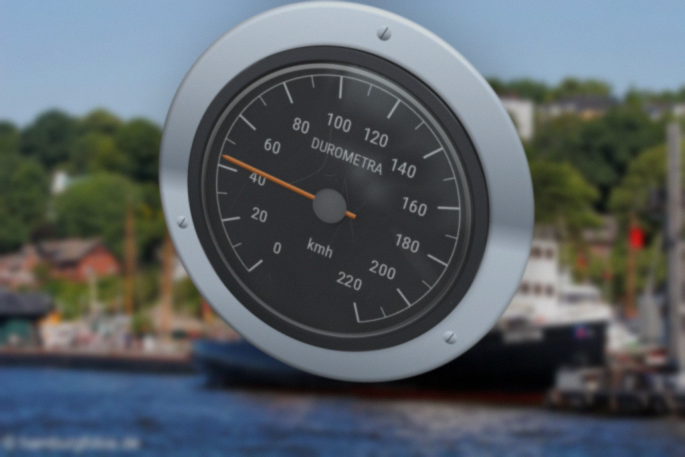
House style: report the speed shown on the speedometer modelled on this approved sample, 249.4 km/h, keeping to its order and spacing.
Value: 45 km/h
